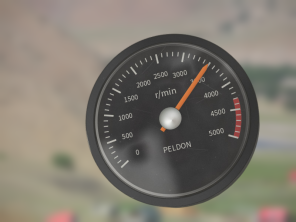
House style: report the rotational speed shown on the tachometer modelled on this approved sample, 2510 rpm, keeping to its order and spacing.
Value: 3500 rpm
